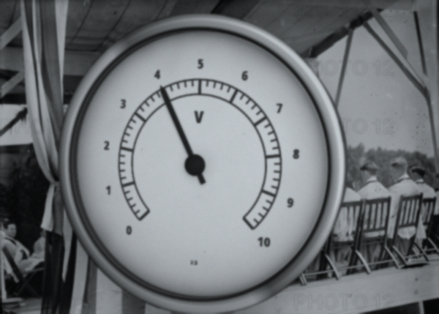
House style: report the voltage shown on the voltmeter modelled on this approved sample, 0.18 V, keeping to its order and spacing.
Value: 4 V
